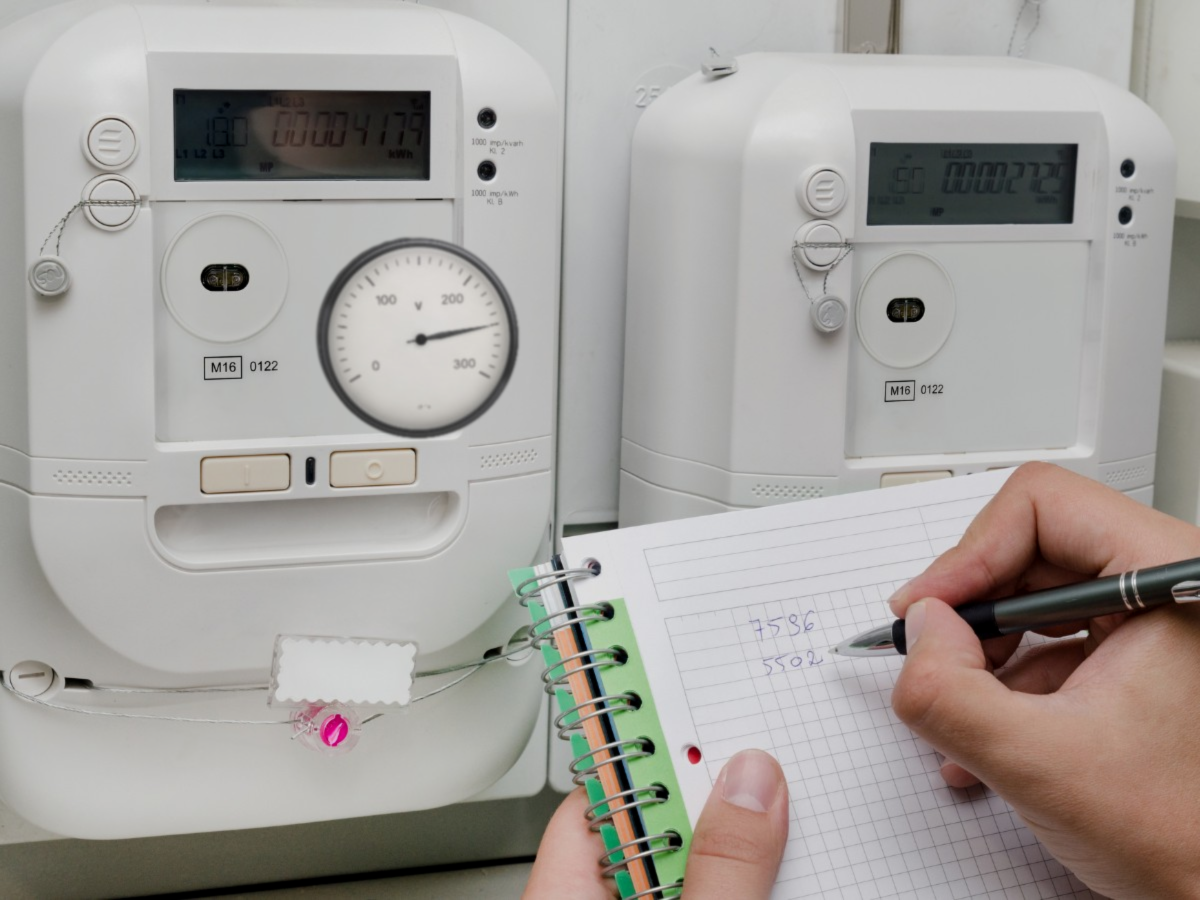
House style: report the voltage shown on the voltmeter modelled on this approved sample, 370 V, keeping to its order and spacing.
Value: 250 V
